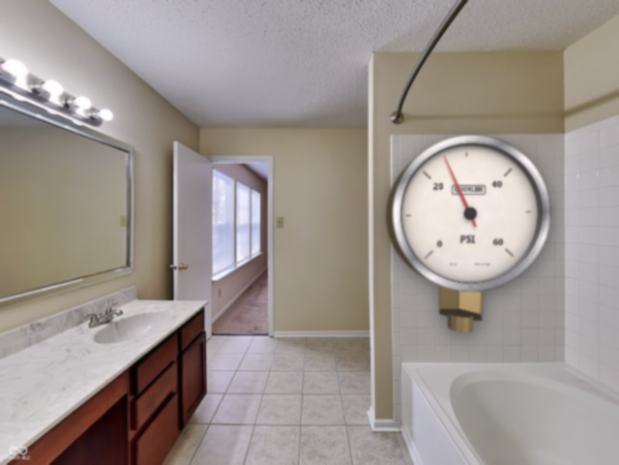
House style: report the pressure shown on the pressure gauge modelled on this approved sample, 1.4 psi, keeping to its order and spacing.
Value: 25 psi
